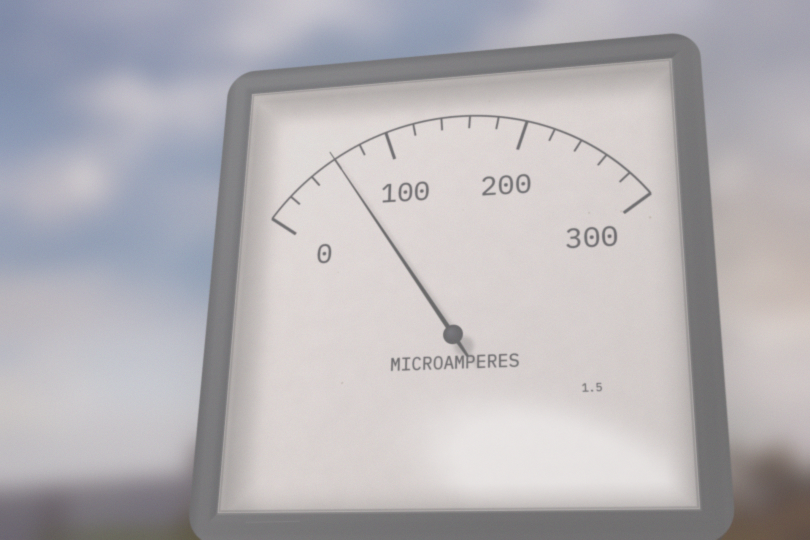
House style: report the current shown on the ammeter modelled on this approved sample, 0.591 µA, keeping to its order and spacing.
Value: 60 µA
